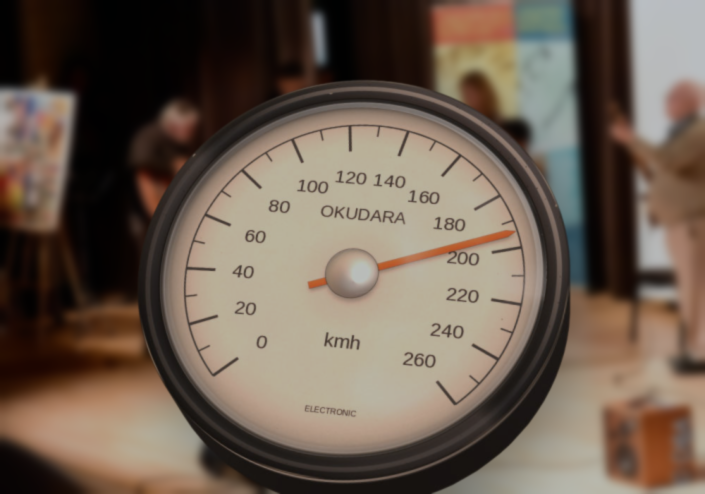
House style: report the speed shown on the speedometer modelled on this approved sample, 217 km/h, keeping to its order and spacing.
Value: 195 km/h
